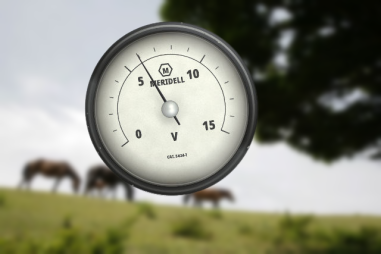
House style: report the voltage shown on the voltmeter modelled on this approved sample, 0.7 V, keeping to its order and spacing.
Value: 6 V
